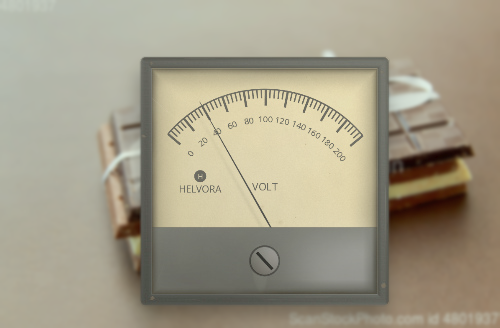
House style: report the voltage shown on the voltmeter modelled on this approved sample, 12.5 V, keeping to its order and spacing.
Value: 40 V
